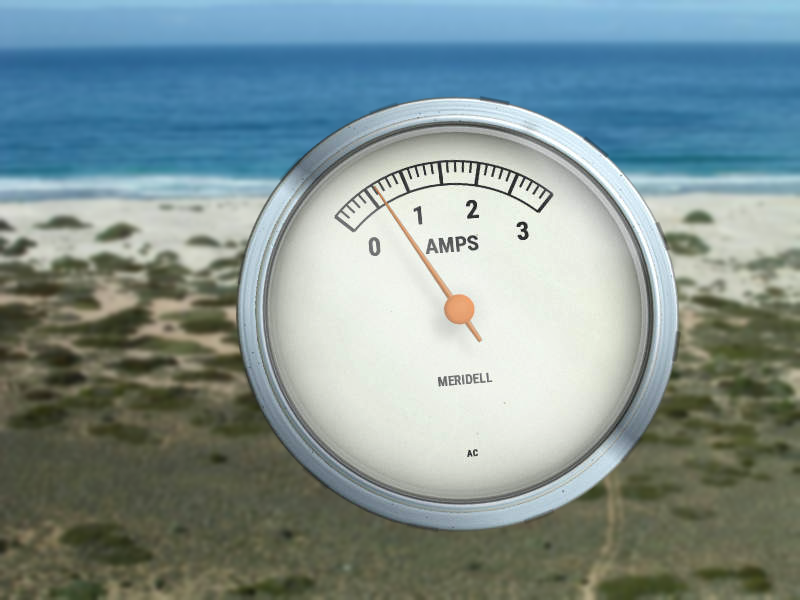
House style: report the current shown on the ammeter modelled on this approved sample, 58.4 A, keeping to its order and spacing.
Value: 0.6 A
